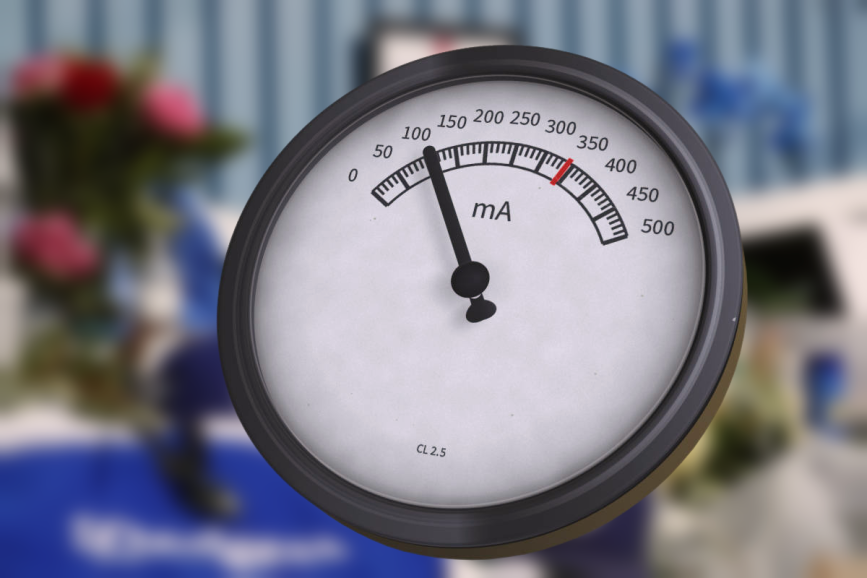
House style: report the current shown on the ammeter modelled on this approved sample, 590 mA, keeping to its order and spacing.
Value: 110 mA
